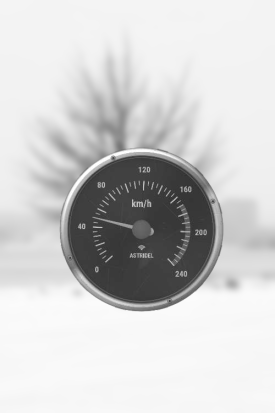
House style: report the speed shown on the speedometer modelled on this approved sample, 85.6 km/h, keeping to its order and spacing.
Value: 50 km/h
